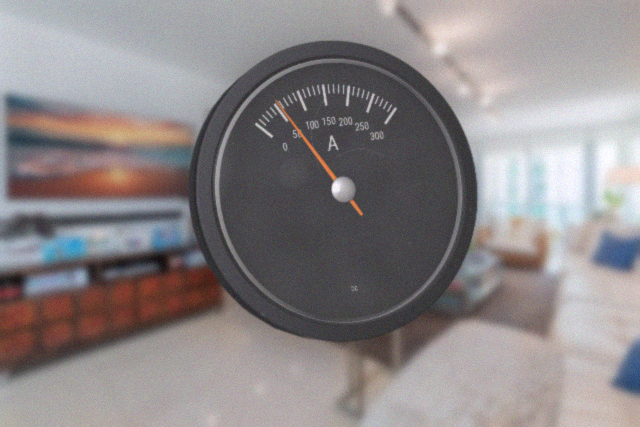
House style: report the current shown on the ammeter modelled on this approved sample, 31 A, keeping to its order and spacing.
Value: 50 A
